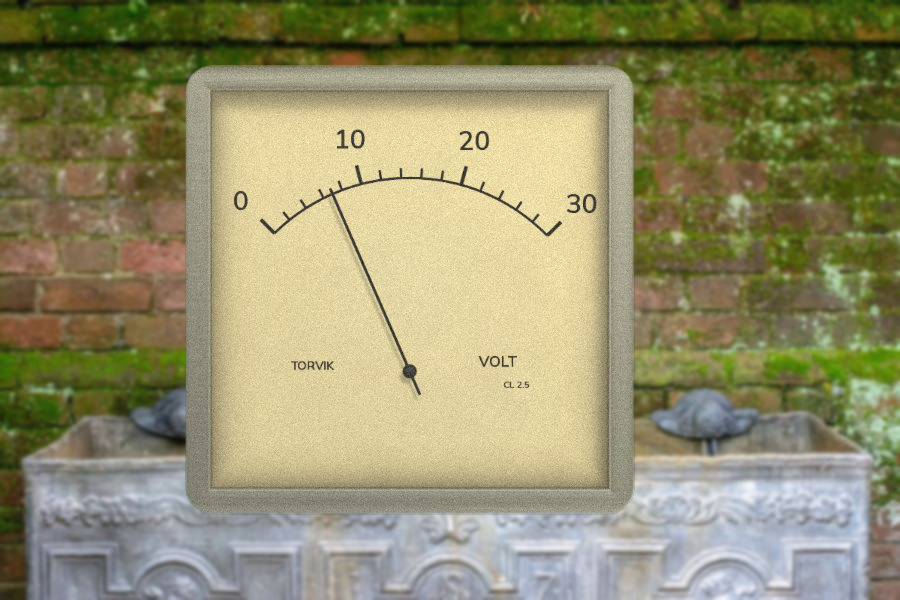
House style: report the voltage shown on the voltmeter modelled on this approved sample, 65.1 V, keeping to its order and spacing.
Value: 7 V
